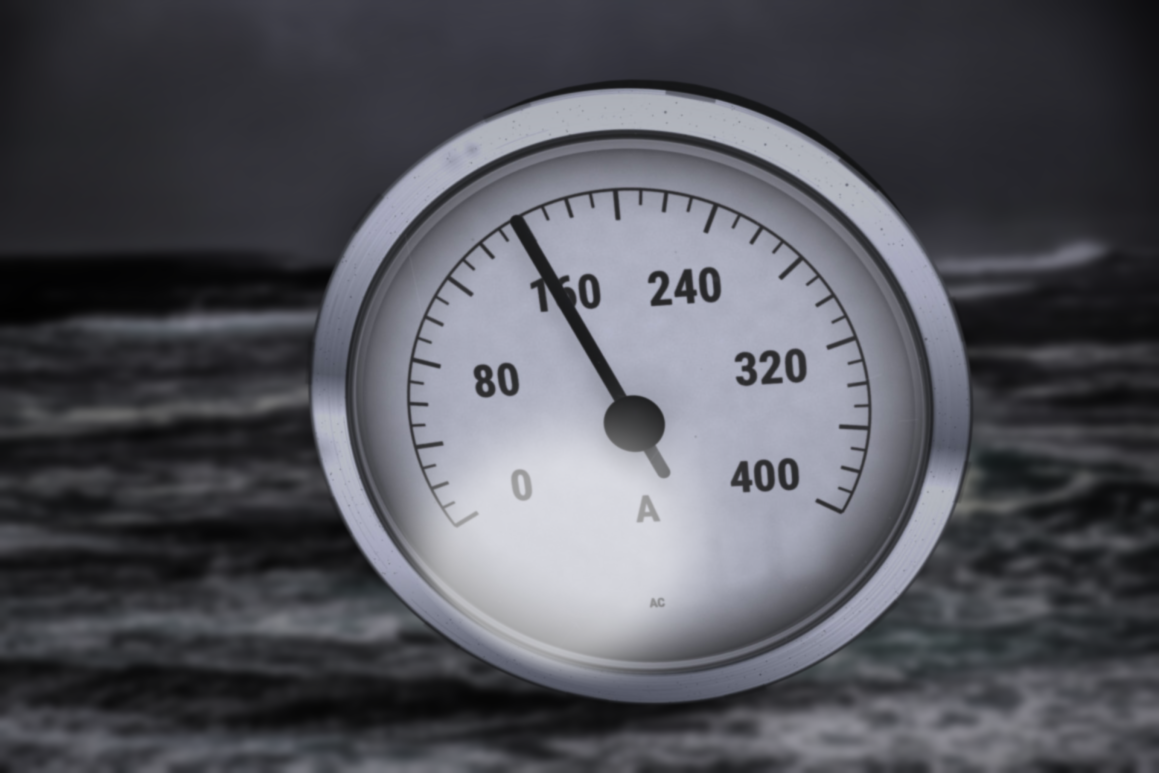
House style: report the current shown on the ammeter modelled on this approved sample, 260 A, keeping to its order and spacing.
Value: 160 A
